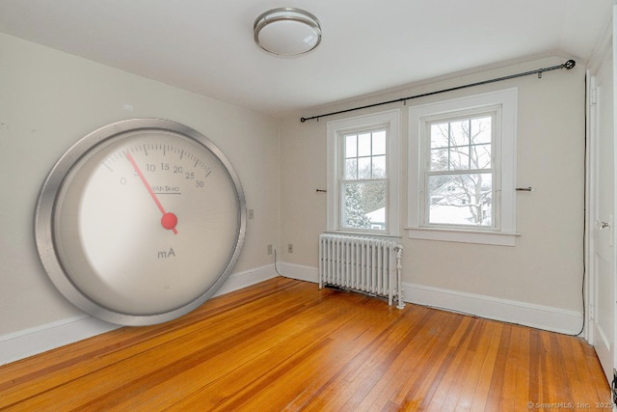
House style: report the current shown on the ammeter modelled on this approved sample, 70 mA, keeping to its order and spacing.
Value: 5 mA
